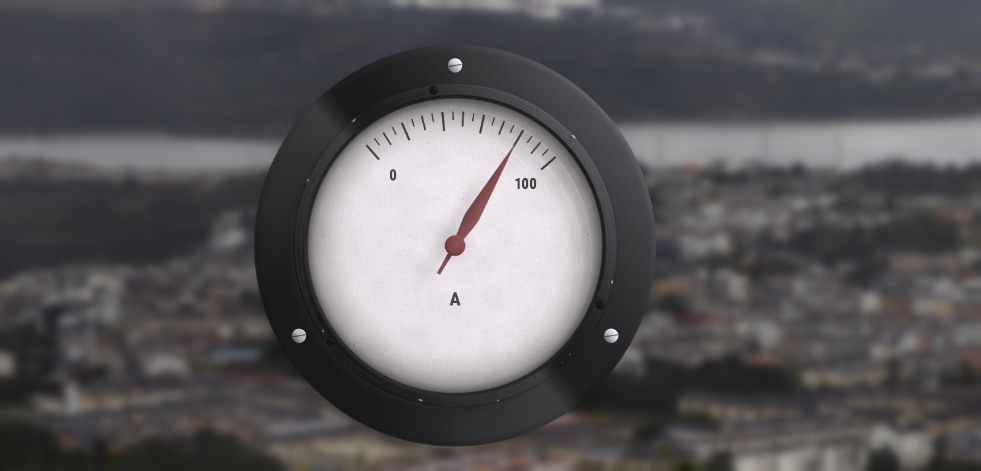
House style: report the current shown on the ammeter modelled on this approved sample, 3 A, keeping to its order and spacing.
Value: 80 A
